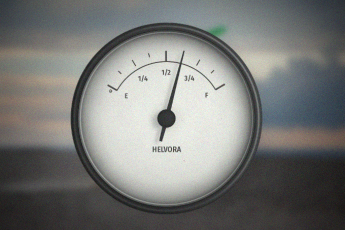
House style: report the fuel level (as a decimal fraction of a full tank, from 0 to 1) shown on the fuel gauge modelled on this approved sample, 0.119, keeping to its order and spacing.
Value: 0.625
